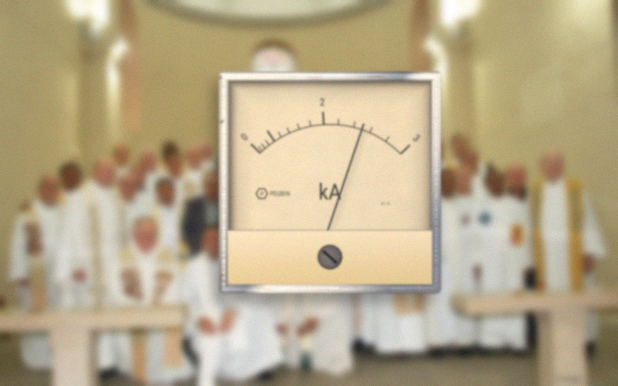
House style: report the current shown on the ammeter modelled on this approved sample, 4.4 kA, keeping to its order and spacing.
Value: 2.5 kA
